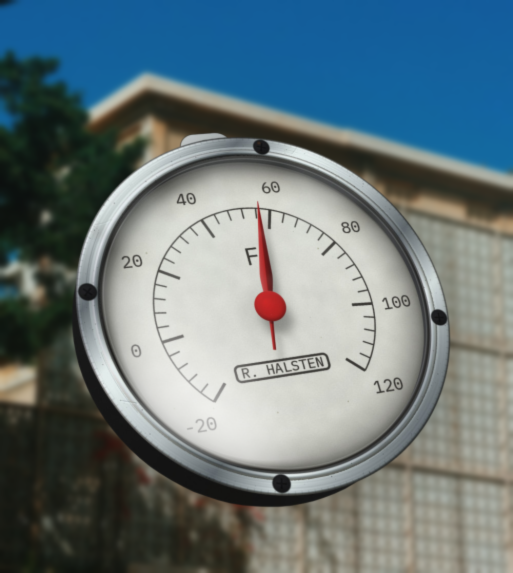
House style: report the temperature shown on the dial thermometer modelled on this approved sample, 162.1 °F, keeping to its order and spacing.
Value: 56 °F
